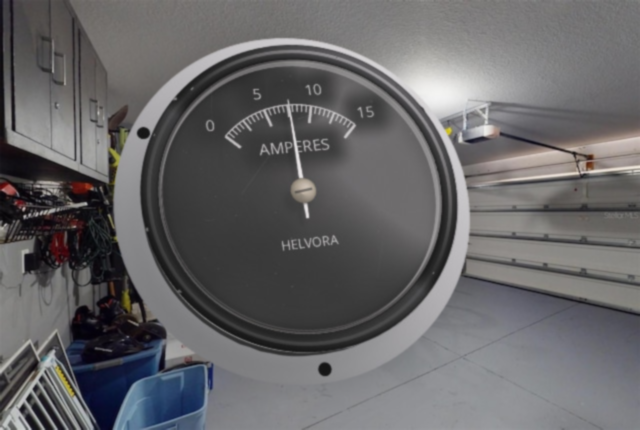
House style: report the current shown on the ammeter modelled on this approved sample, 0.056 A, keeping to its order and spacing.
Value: 7.5 A
